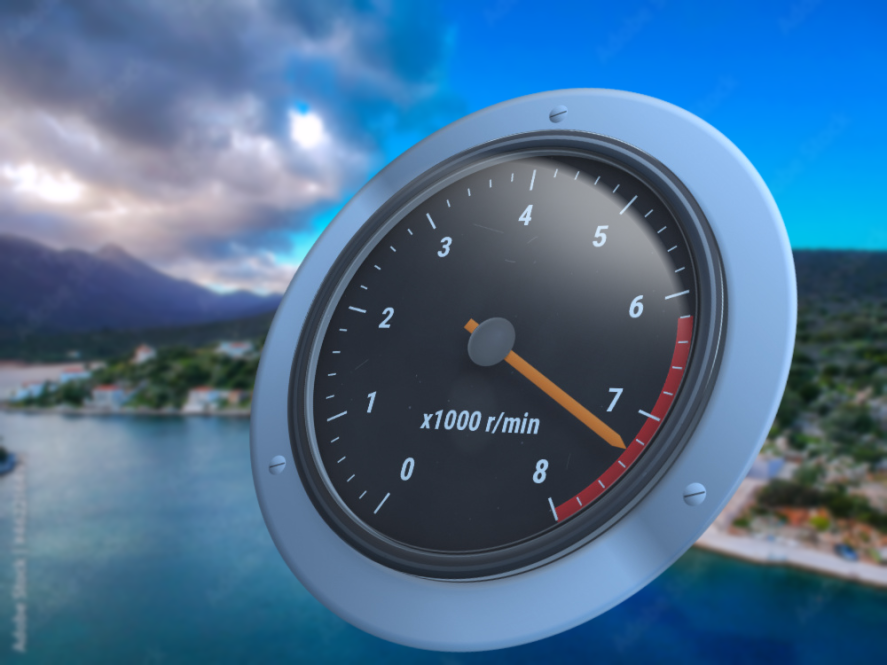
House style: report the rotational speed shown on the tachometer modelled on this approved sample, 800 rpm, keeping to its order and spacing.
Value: 7300 rpm
